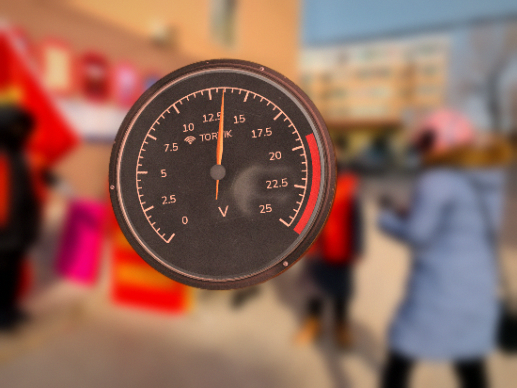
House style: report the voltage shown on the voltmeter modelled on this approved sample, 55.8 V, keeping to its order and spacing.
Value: 13.5 V
